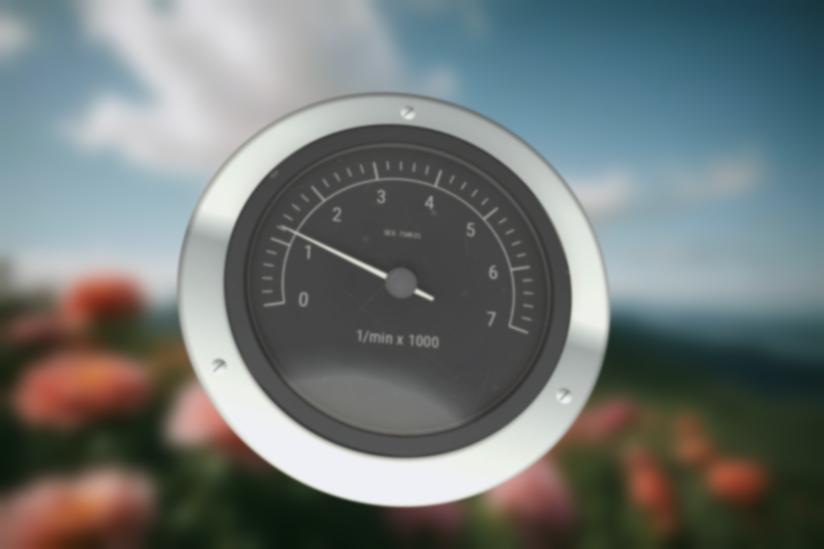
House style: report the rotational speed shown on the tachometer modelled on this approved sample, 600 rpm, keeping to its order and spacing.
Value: 1200 rpm
